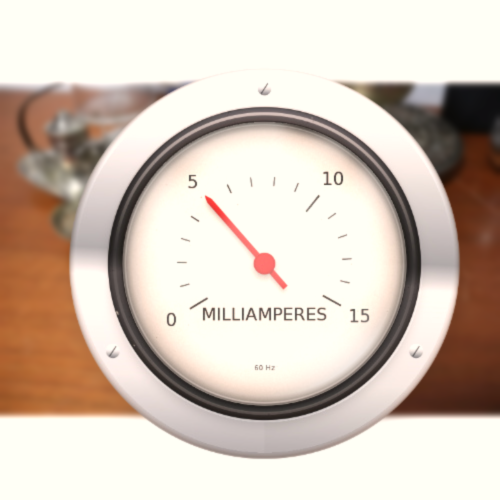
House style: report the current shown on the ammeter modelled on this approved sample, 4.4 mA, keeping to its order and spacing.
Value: 5 mA
